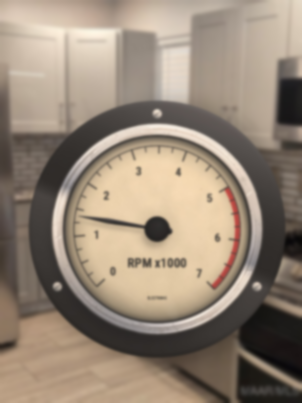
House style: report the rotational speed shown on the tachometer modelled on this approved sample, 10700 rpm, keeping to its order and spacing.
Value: 1375 rpm
